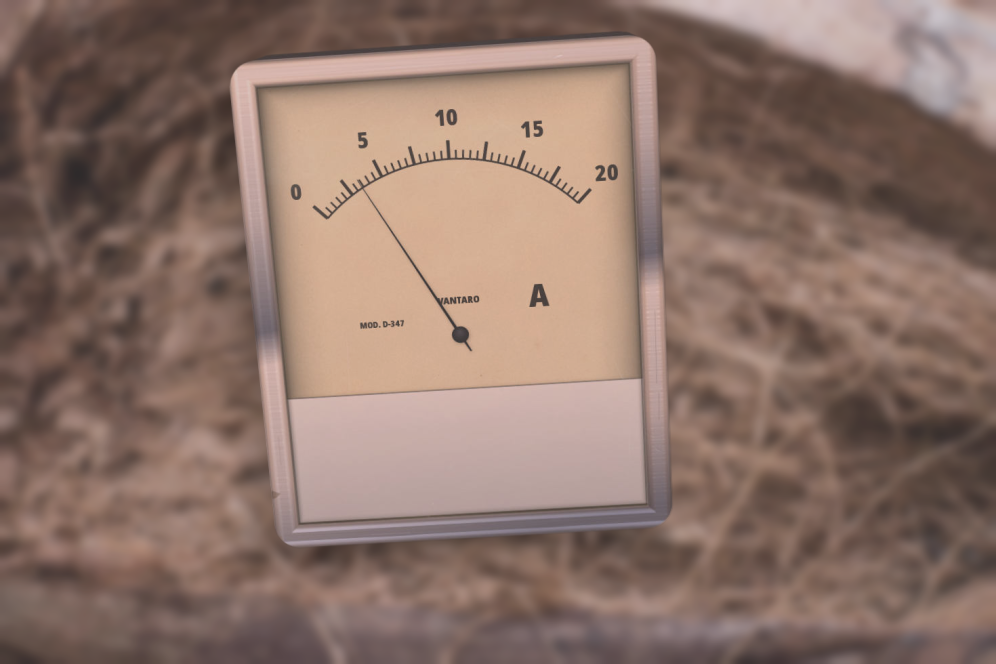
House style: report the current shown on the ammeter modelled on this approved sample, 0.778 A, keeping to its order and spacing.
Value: 3.5 A
